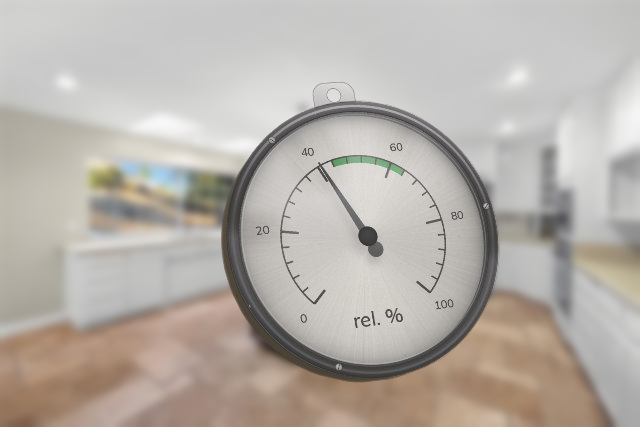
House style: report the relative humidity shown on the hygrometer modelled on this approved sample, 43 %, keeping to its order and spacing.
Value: 40 %
